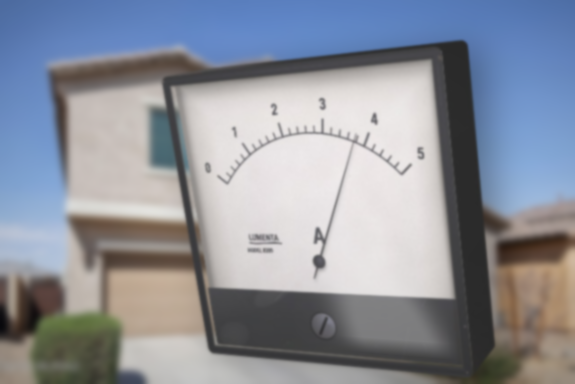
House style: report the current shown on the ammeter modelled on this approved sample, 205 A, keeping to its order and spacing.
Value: 3.8 A
